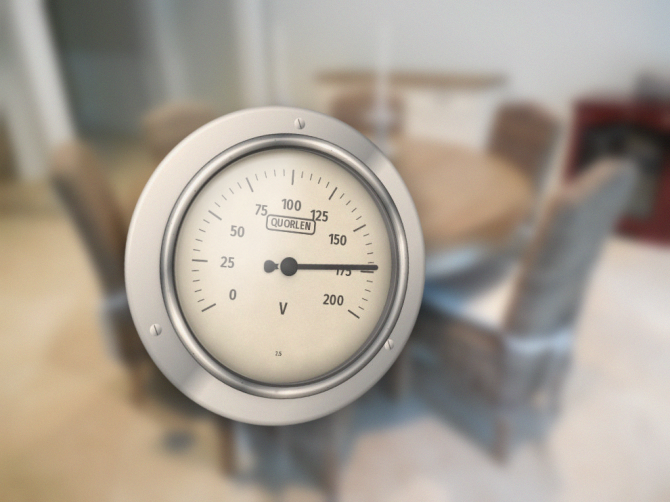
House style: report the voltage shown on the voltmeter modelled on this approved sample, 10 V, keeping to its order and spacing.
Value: 172.5 V
